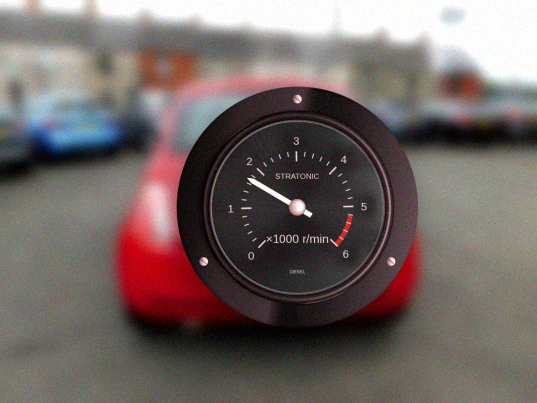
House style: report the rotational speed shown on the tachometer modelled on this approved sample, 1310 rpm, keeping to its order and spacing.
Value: 1700 rpm
